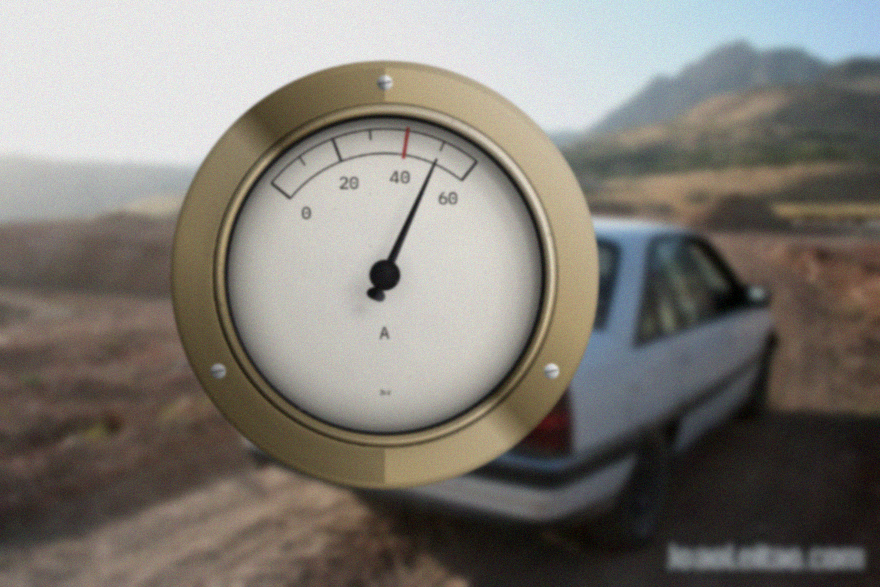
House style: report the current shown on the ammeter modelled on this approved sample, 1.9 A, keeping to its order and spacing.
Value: 50 A
